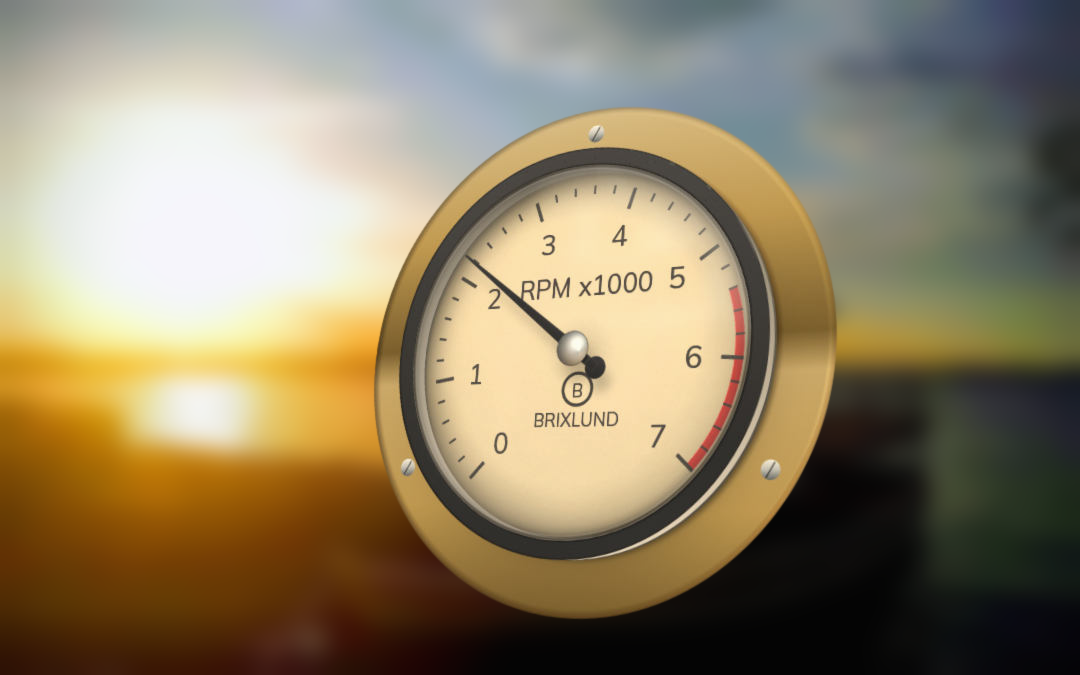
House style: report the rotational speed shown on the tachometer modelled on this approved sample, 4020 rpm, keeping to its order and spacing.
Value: 2200 rpm
